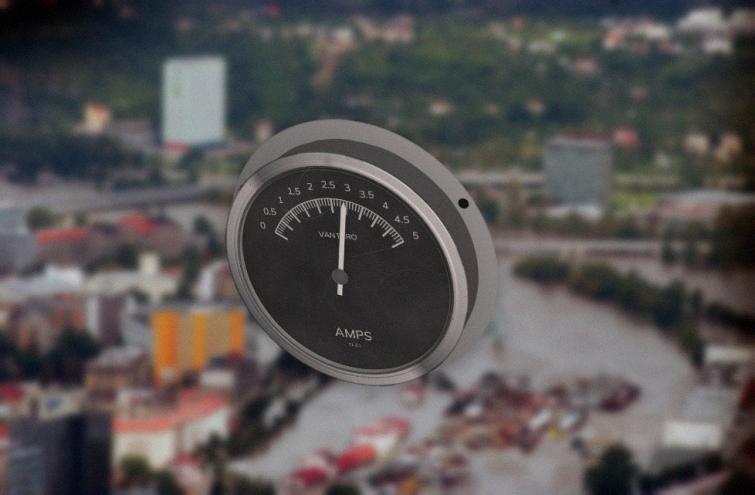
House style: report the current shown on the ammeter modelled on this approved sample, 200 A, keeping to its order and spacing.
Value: 3 A
